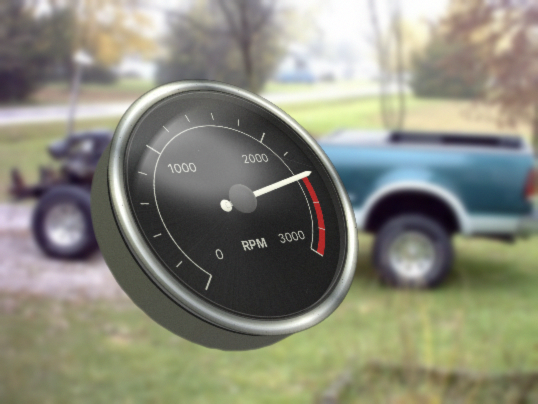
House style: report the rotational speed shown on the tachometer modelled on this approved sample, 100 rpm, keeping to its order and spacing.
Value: 2400 rpm
